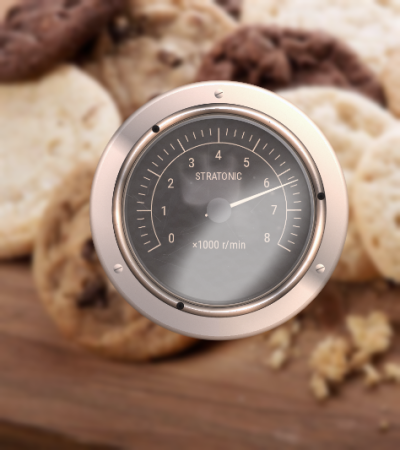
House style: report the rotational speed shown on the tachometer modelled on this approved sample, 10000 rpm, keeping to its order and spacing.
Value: 6300 rpm
